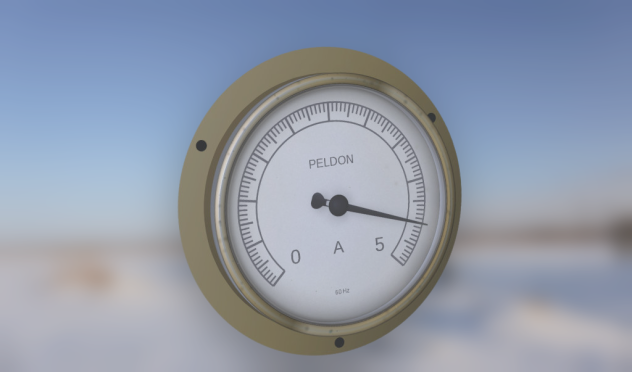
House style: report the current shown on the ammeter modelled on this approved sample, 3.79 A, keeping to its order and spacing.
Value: 4.5 A
